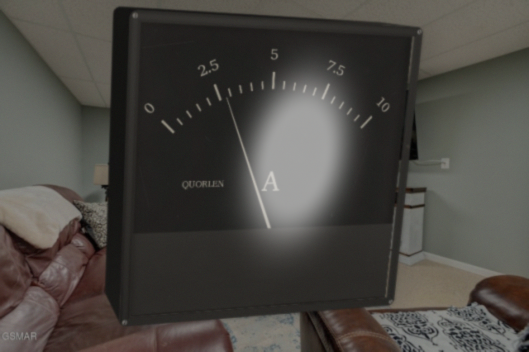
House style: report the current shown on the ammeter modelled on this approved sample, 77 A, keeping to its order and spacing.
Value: 2.75 A
